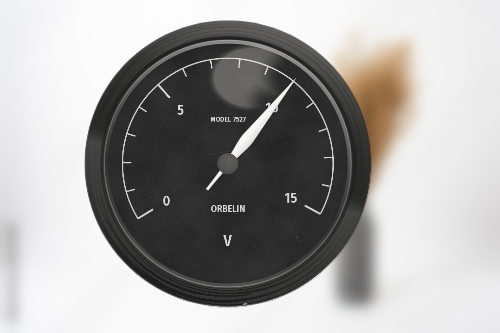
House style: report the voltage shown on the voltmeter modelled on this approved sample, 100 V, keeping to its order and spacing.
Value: 10 V
